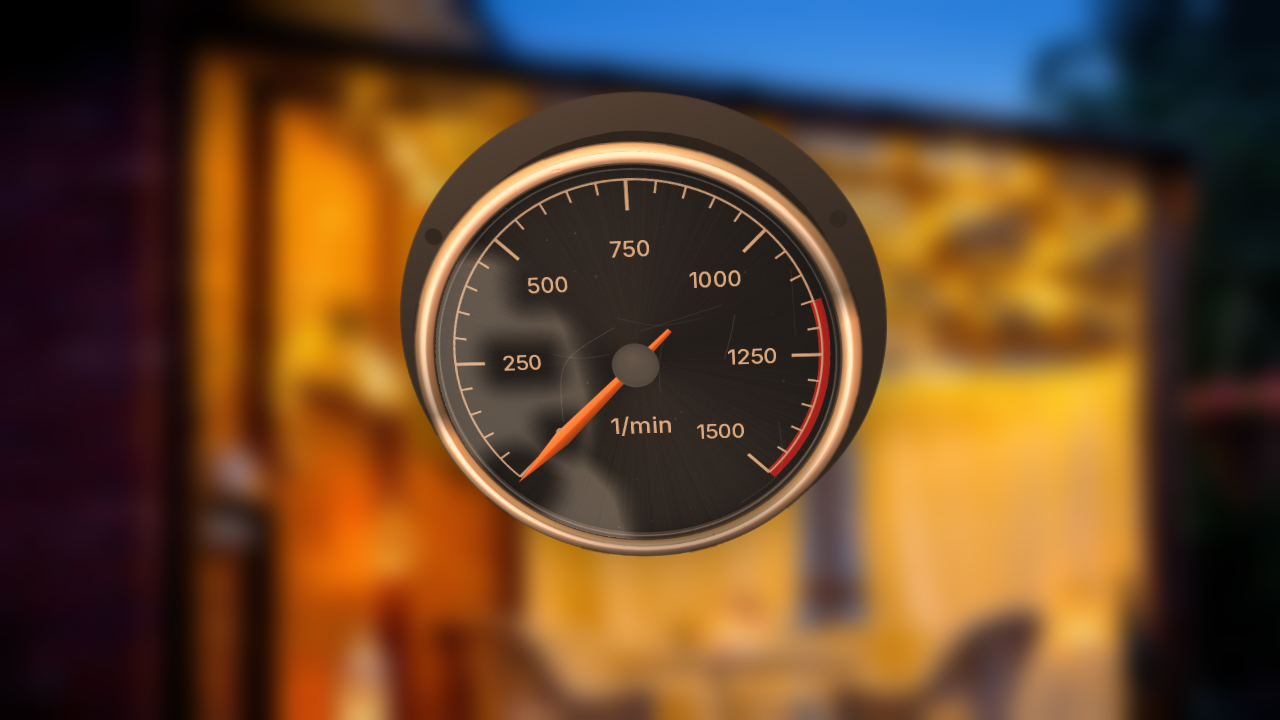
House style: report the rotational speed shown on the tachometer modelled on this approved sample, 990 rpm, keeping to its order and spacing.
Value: 0 rpm
